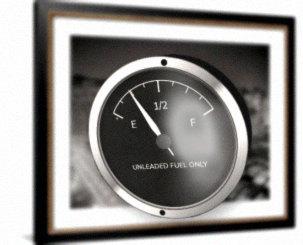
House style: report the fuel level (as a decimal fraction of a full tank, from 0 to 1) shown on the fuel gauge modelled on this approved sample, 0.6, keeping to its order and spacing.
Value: 0.25
